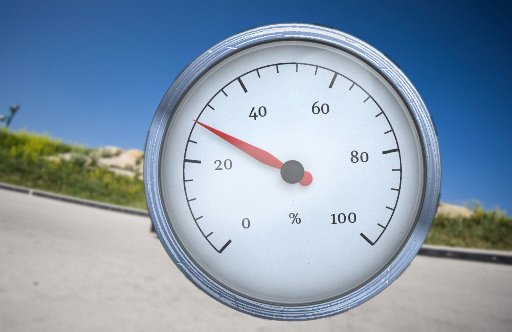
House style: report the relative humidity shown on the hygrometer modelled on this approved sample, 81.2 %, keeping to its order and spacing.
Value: 28 %
